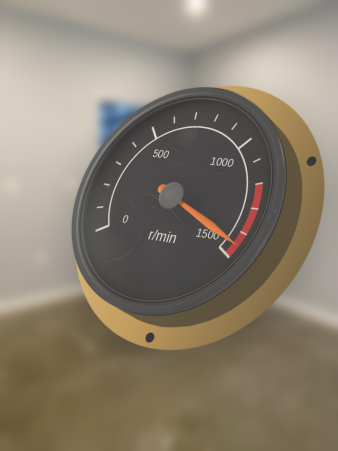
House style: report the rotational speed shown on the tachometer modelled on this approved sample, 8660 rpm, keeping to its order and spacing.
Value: 1450 rpm
